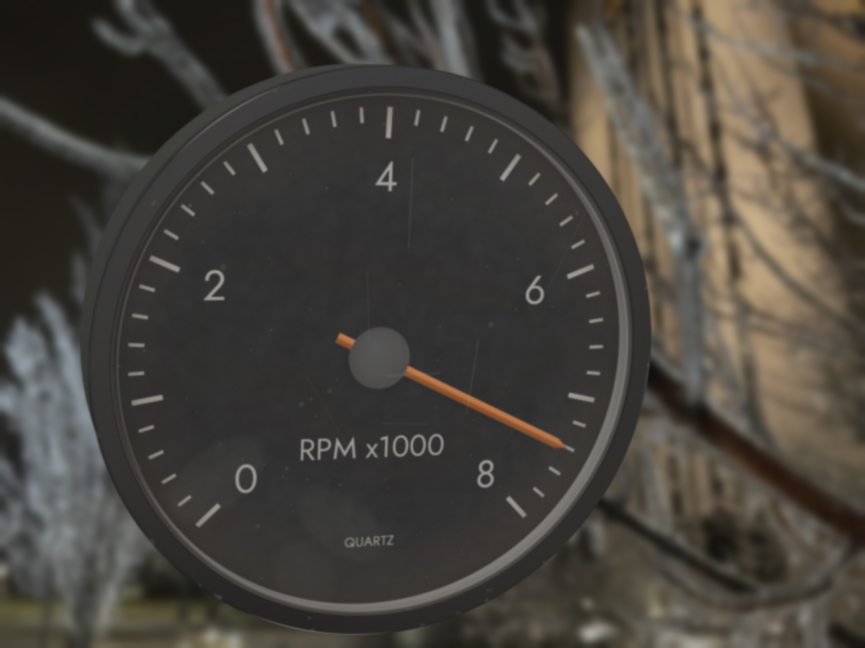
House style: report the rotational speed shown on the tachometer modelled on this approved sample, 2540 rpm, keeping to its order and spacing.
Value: 7400 rpm
